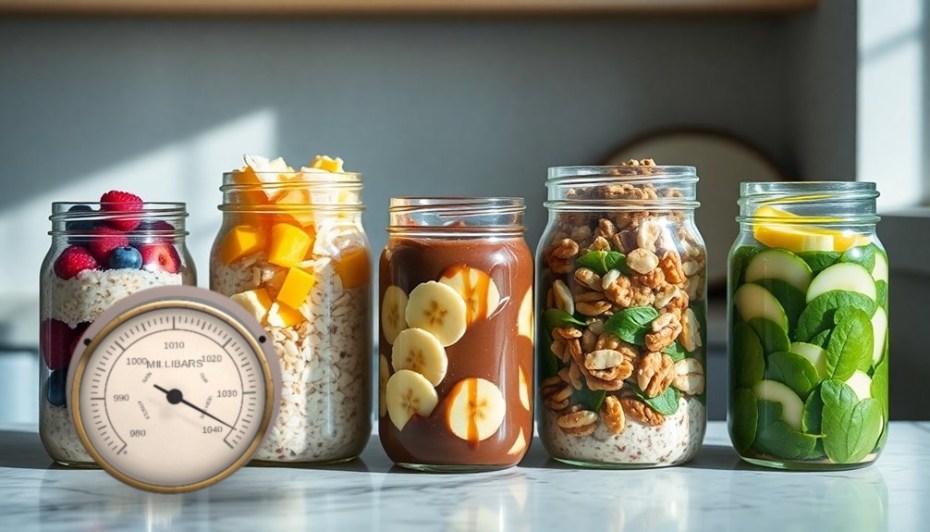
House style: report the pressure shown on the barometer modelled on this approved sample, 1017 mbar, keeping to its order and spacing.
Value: 1037 mbar
